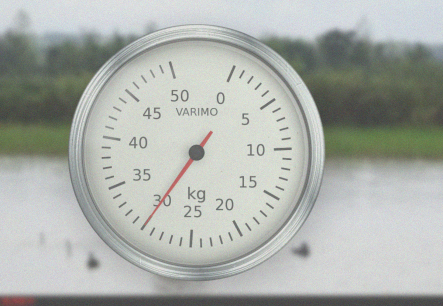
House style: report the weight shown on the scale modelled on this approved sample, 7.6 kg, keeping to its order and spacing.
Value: 30 kg
